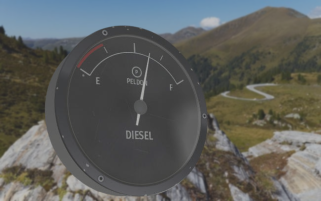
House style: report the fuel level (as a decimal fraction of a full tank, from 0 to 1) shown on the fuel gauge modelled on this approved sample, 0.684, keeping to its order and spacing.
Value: 0.625
